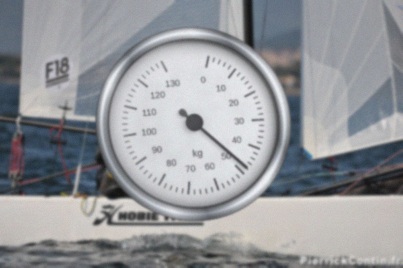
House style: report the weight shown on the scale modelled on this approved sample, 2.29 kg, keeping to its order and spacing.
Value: 48 kg
